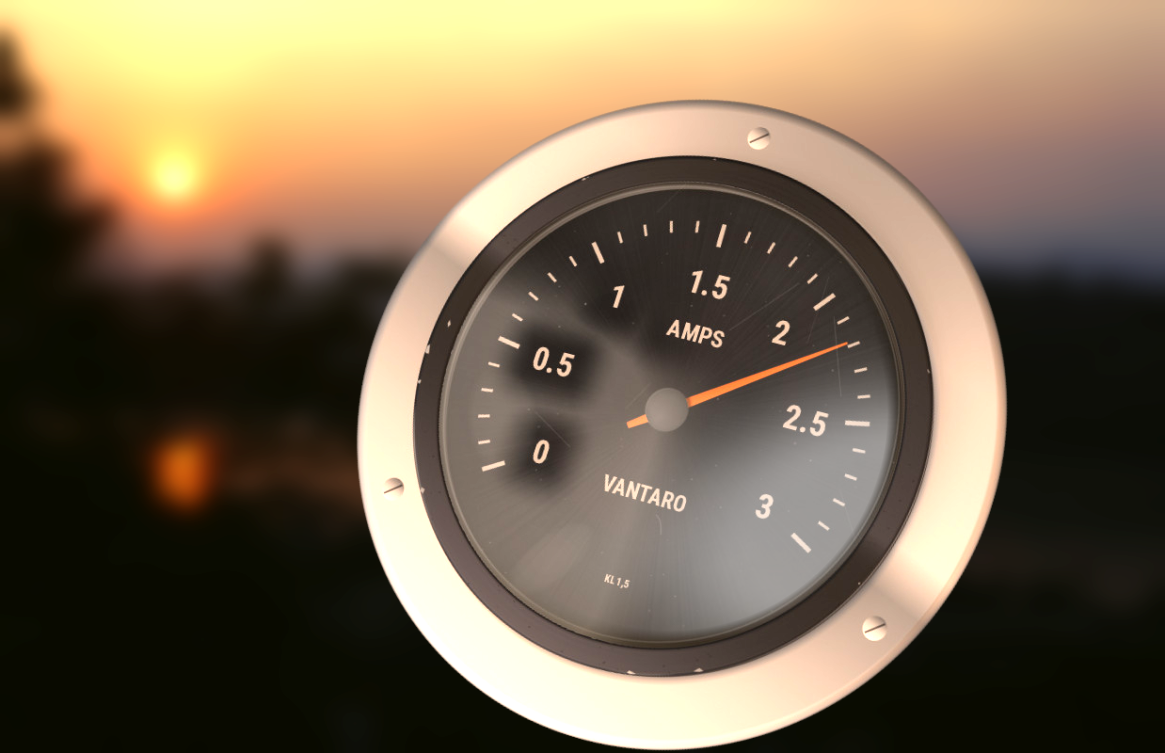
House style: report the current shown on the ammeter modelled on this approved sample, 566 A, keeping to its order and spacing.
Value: 2.2 A
